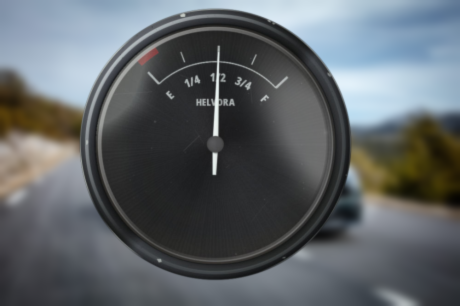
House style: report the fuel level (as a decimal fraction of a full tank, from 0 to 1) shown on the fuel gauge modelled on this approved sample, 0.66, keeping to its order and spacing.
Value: 0.5
